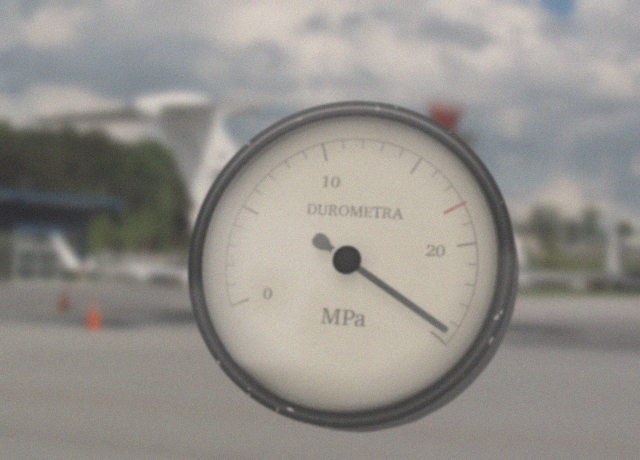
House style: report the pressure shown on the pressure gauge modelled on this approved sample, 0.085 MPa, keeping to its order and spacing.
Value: 24.5 MPa
